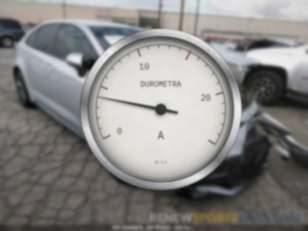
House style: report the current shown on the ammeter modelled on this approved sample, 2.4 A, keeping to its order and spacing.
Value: 4 A
